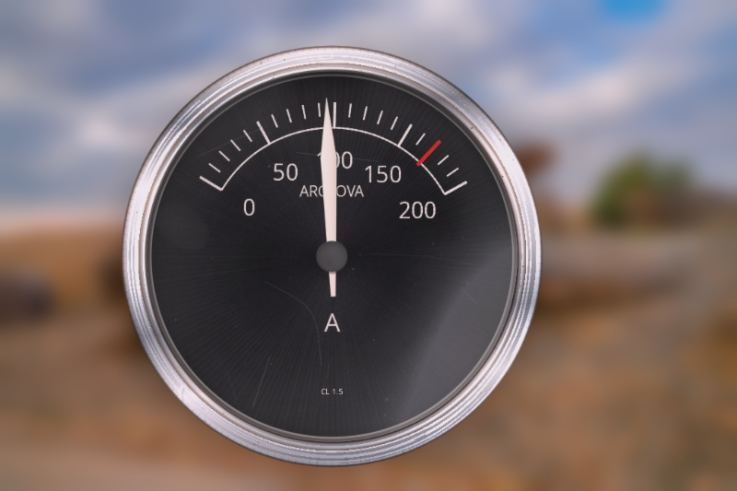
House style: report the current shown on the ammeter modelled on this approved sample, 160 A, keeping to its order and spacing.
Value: 95 A
